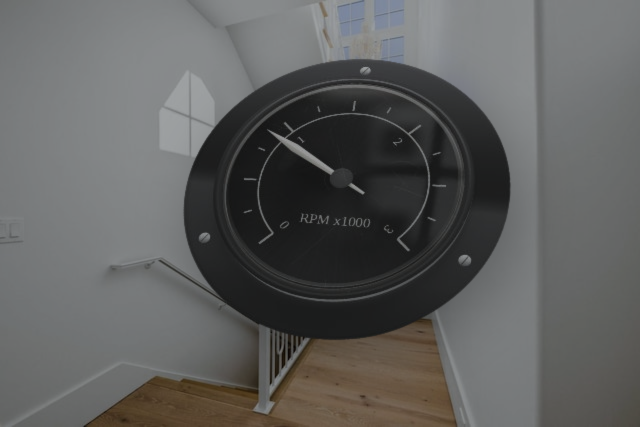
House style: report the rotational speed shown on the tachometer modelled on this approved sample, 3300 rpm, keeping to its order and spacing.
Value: 875 rpm
